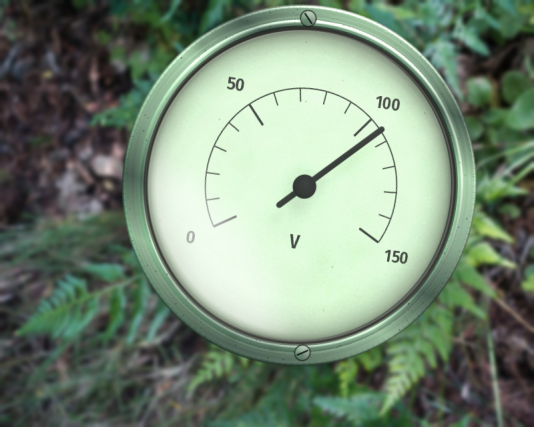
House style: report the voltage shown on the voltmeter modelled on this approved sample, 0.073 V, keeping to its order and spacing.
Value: 105 V
